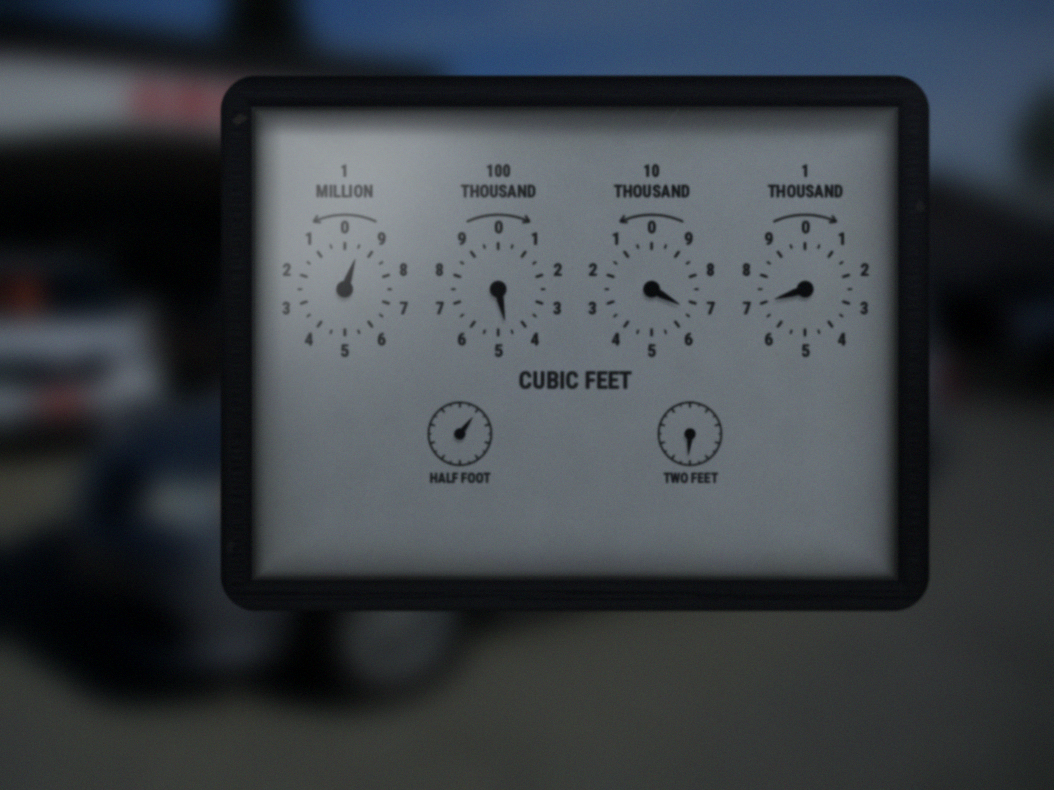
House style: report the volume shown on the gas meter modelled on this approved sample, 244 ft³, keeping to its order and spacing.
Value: 946700 ft³
